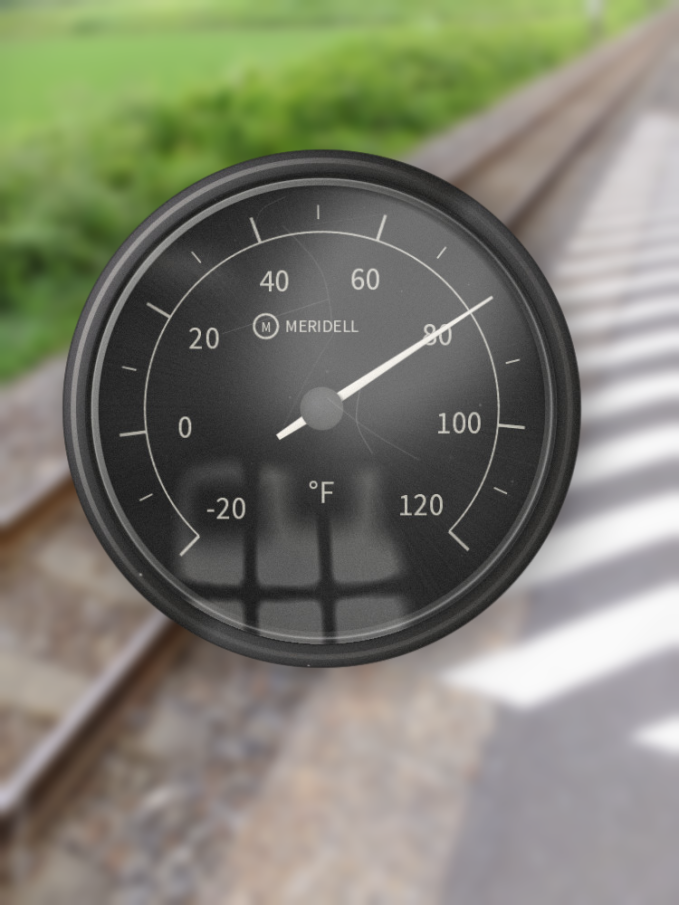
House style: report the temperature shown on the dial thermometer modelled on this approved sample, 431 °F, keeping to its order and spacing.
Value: 80 °F
